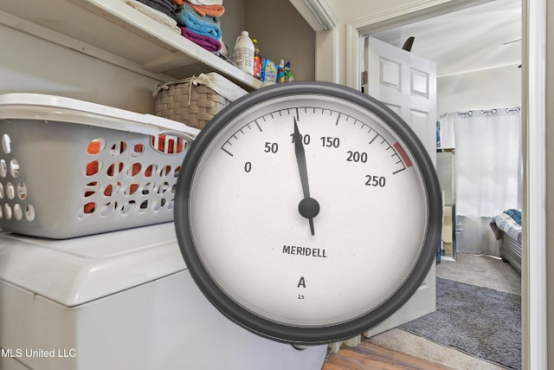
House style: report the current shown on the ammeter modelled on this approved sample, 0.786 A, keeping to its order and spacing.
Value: 95 A
